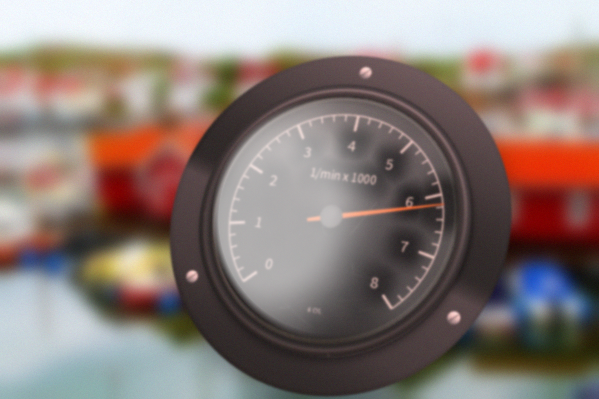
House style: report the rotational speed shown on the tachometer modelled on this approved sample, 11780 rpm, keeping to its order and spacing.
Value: 6200 rpm
